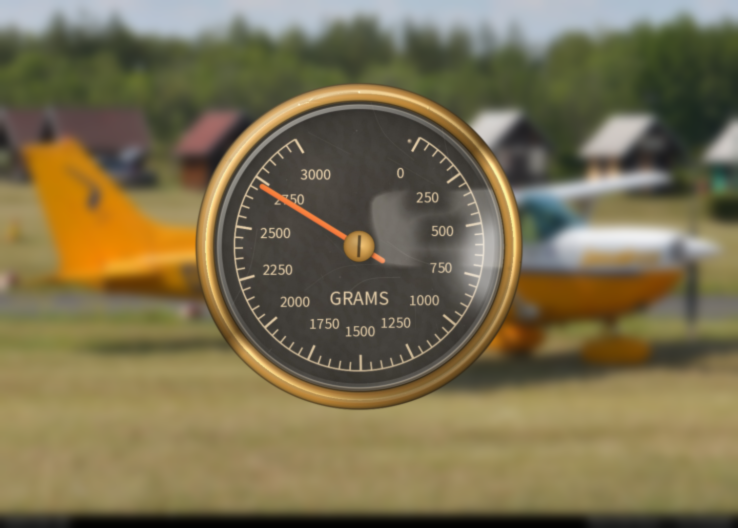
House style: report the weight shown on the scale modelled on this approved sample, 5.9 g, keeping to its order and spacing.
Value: 2725 g
